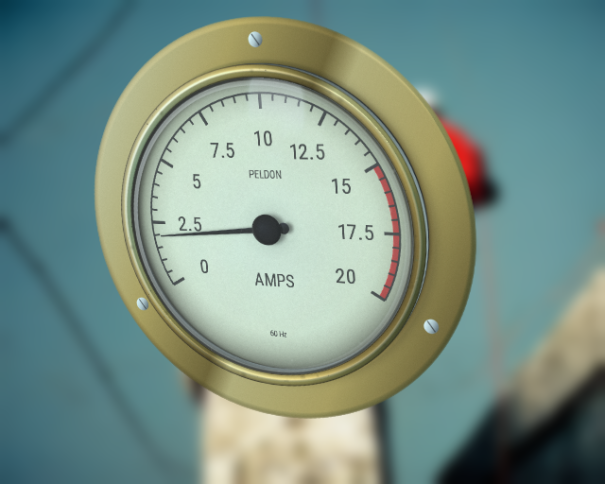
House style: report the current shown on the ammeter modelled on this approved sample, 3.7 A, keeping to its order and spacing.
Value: 2 A
